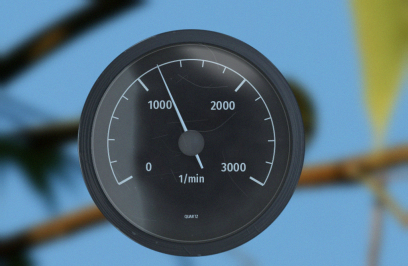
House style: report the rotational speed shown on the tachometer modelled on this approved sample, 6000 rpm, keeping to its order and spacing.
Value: 1200 rpm
